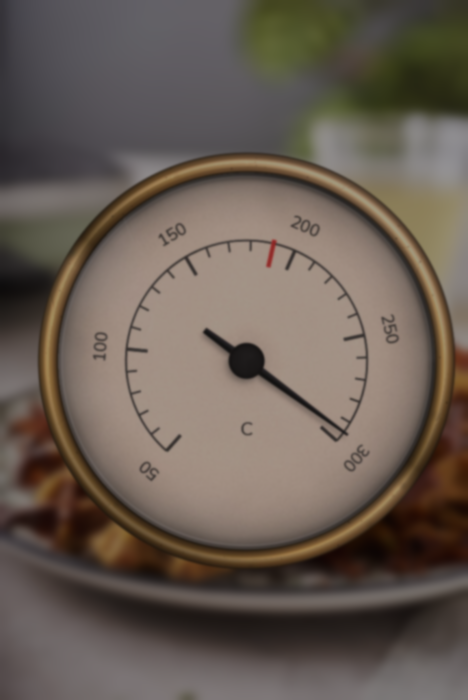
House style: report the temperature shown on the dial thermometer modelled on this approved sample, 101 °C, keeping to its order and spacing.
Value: 295 °C
